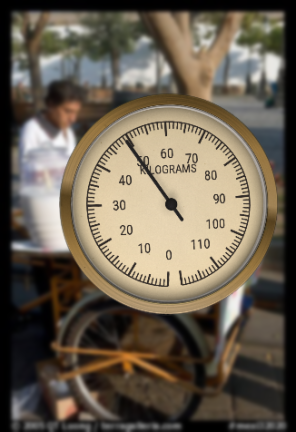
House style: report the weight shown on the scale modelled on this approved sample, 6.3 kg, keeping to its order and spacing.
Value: 49 kg
